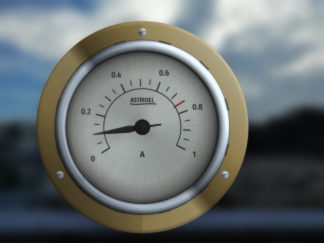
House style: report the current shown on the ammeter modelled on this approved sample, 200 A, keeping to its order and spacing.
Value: 0.1 A
